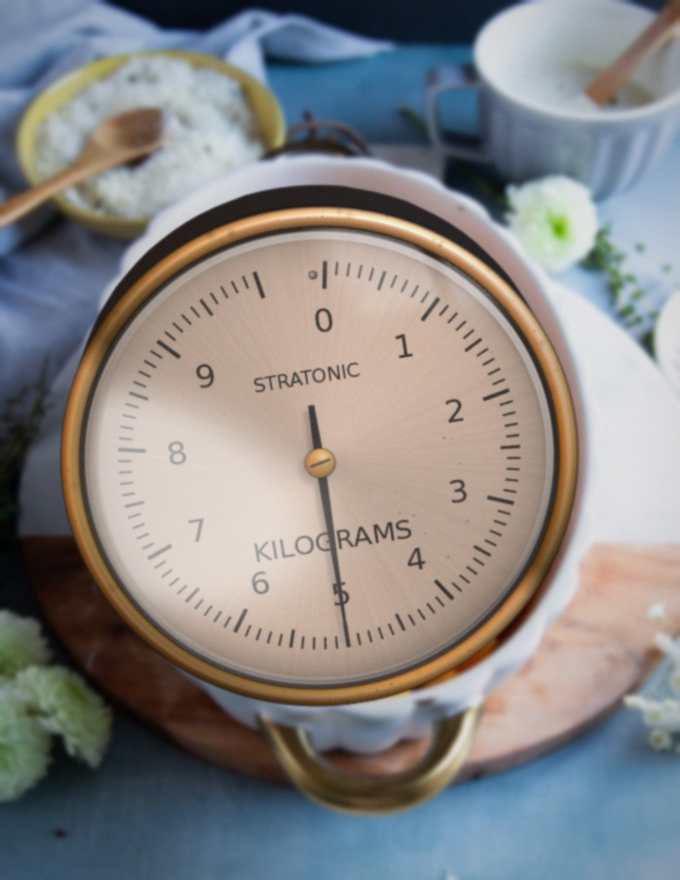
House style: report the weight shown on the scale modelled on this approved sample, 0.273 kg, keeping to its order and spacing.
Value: 5 kg
